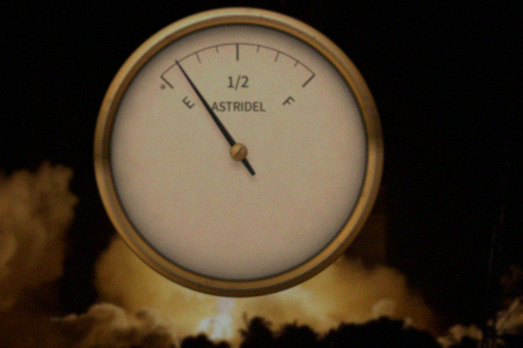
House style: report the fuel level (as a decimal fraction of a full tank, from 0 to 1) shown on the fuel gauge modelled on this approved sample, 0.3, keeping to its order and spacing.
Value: 0.125
